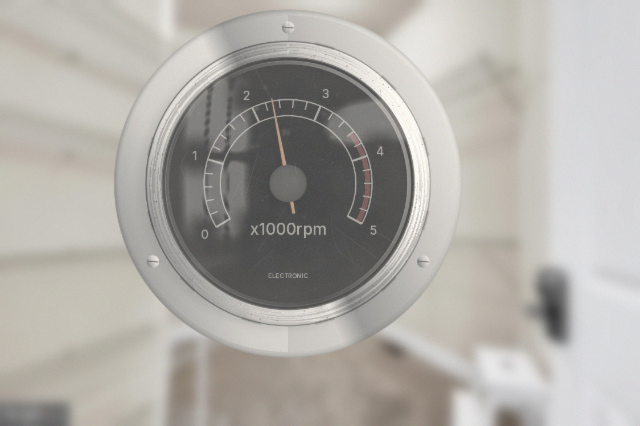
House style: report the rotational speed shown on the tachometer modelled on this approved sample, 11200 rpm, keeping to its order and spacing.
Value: 2300 rpm
